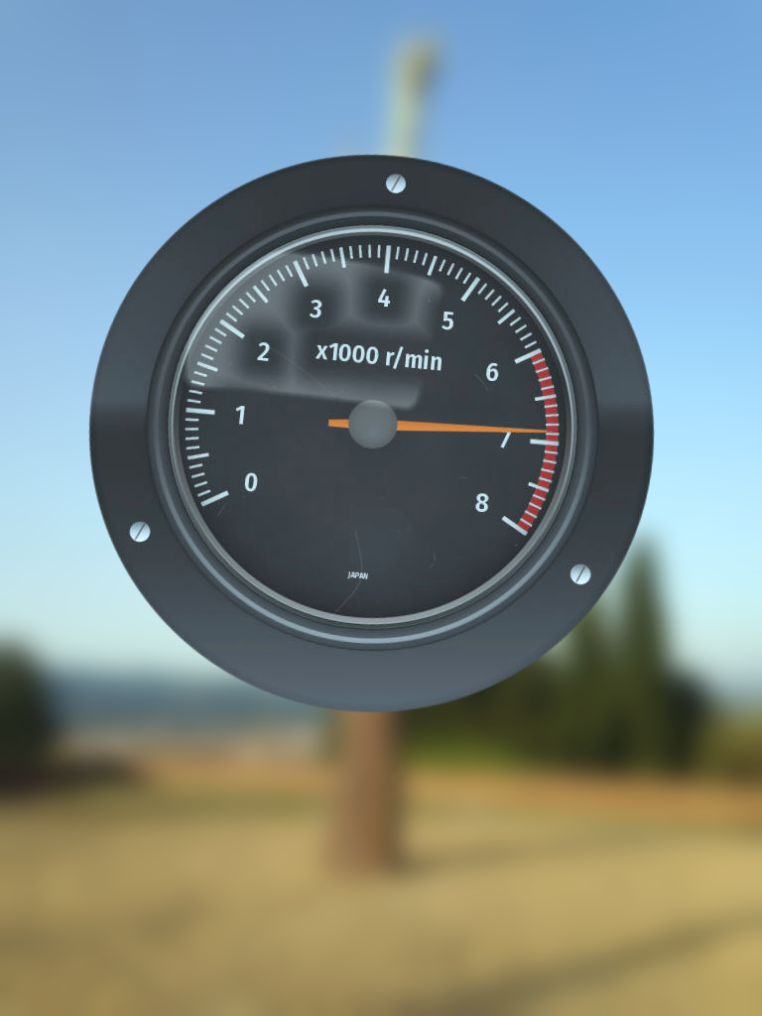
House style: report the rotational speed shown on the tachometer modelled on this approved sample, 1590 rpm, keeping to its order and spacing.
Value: 6900 rpm
